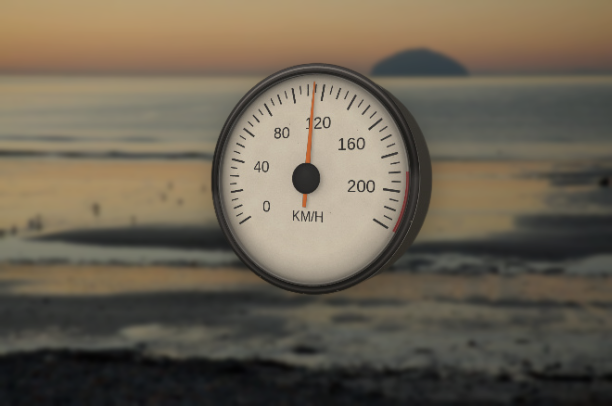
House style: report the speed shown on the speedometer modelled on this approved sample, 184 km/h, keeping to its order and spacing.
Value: 115 km/h
